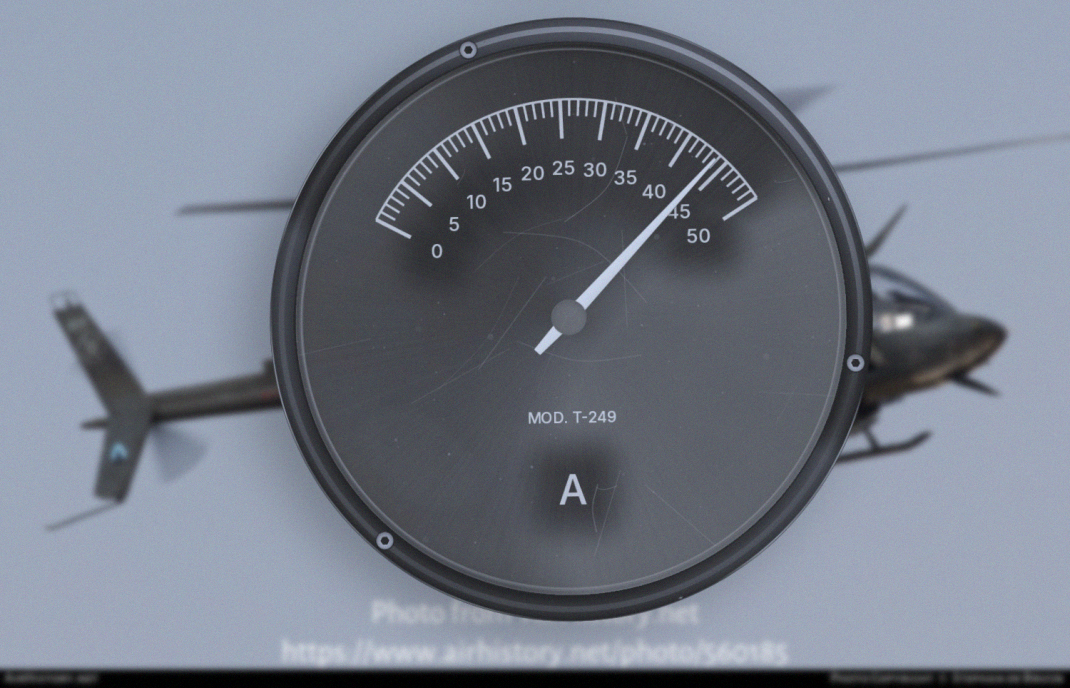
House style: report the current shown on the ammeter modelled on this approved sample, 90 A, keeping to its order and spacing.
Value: 44 A
